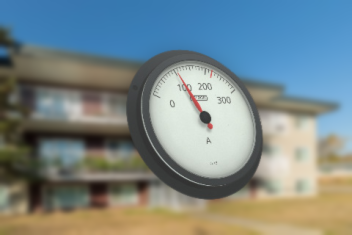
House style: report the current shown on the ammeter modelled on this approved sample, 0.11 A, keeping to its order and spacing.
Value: 100 A
